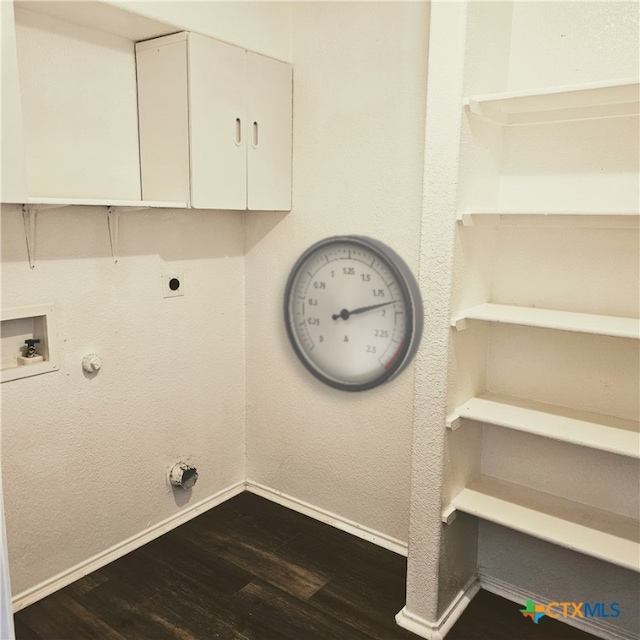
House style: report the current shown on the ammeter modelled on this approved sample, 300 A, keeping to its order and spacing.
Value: 1.9 A
